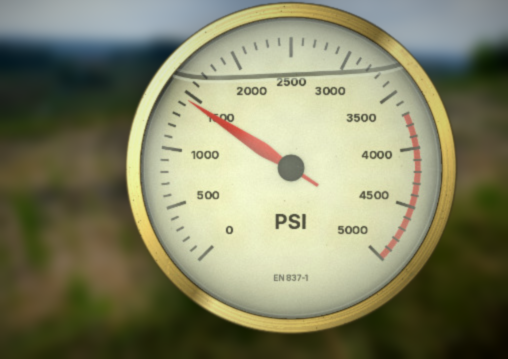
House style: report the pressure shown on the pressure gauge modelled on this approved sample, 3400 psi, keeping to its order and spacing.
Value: 1450 psi
